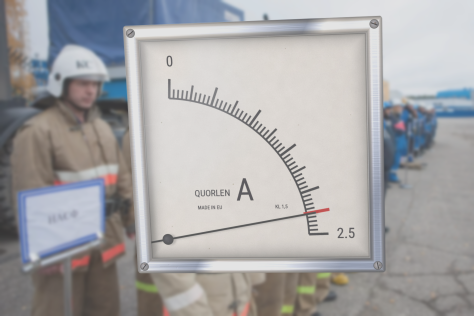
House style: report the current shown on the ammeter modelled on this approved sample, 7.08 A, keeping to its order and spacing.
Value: 2.25 A
